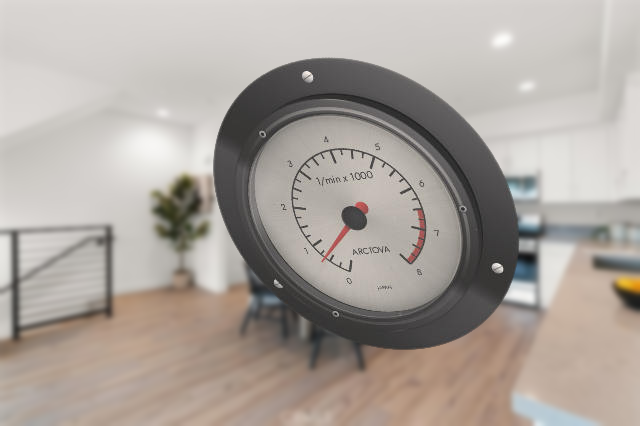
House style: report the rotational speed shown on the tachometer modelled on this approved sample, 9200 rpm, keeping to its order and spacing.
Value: 625 rpm
